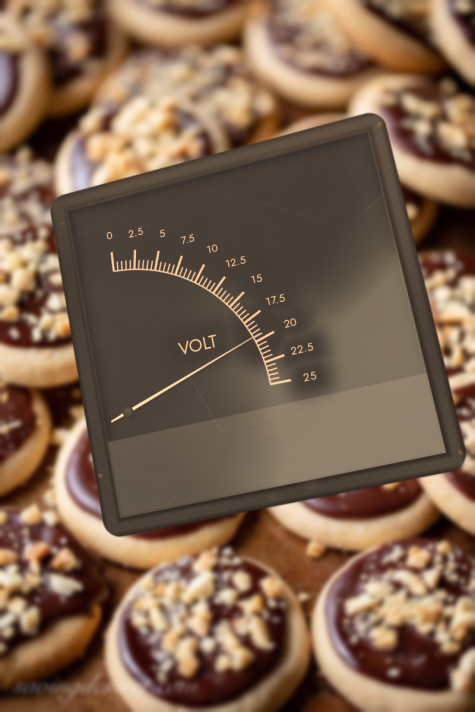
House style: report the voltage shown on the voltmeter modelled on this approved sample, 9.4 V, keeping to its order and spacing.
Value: 19.5 V
